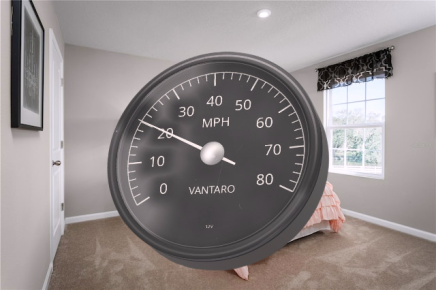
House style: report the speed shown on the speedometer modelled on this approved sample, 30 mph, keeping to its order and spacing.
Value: 20 mph
